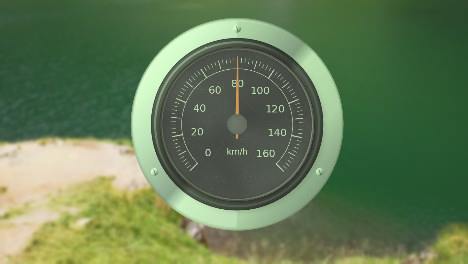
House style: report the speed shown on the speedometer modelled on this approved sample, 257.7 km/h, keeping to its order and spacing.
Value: 80 km/h
